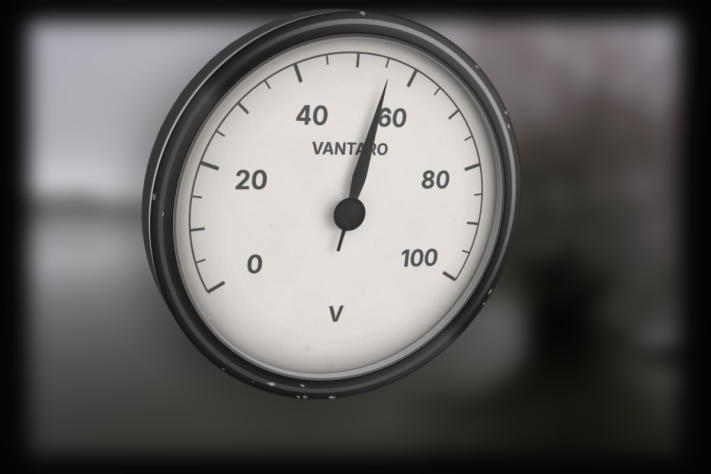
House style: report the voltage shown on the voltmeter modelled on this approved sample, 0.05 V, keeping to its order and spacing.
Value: 55 V
